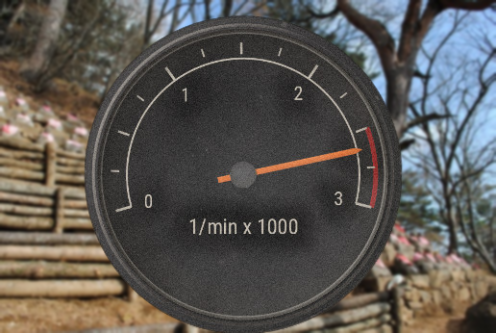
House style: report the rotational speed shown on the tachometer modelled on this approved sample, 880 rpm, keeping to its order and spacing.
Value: 2625 rpm
